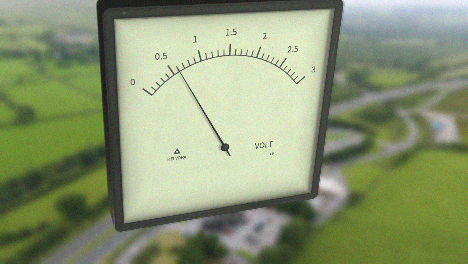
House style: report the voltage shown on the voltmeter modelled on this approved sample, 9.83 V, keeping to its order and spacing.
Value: 0.6 V
